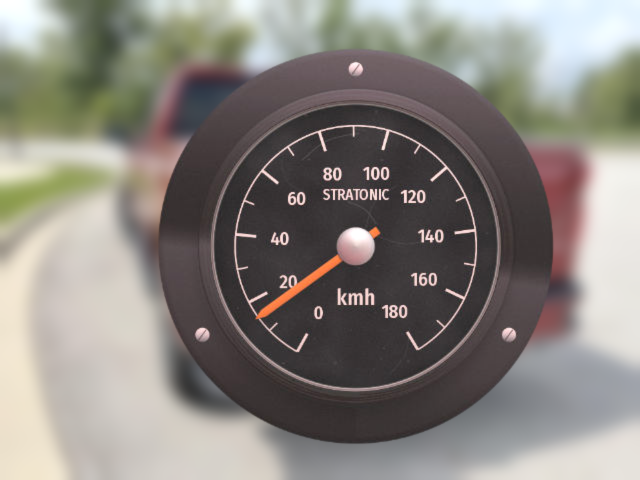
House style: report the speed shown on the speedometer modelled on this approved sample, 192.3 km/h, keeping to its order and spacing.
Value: 15 km/h
